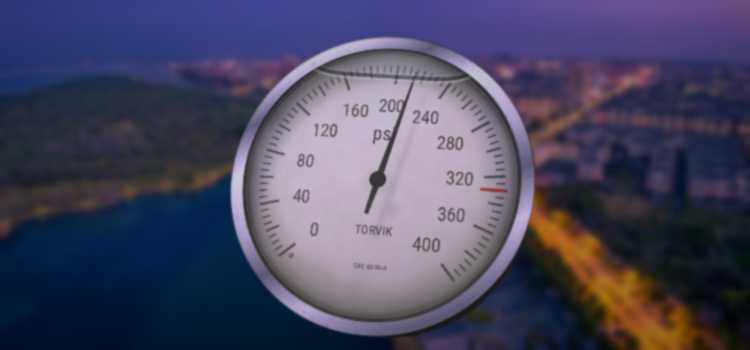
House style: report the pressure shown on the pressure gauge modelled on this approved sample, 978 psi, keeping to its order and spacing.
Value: 215 psi
